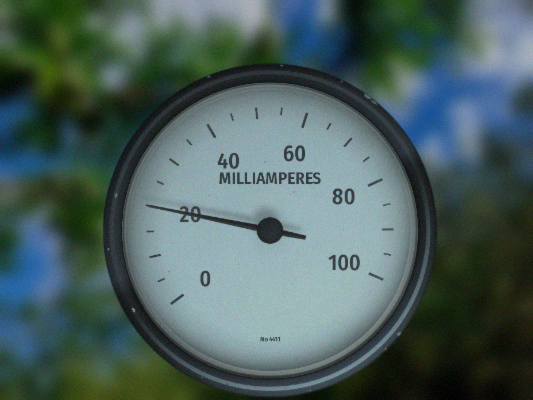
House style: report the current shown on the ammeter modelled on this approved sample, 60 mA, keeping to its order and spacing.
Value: 20 mA
